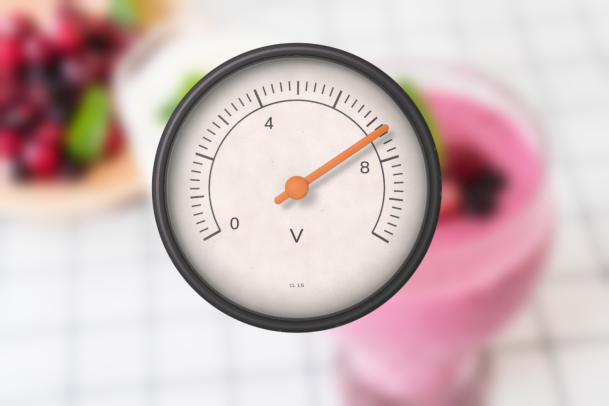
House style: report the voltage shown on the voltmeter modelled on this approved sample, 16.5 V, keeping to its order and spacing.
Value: 7.3 V
